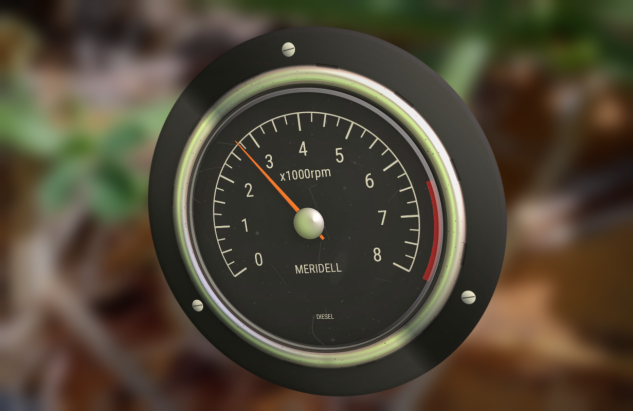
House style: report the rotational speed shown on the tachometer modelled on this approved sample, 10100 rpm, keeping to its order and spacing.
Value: 2750 rpm
